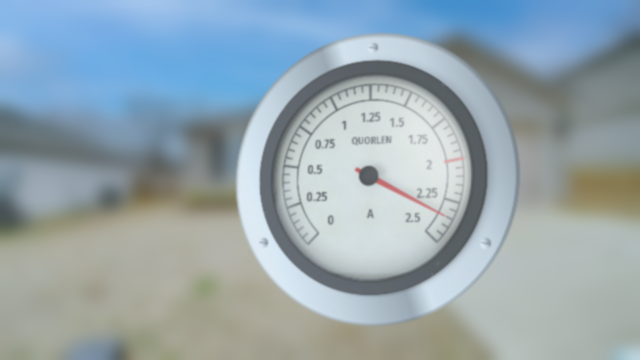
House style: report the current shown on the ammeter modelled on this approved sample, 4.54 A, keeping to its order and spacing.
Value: 2.35 A
